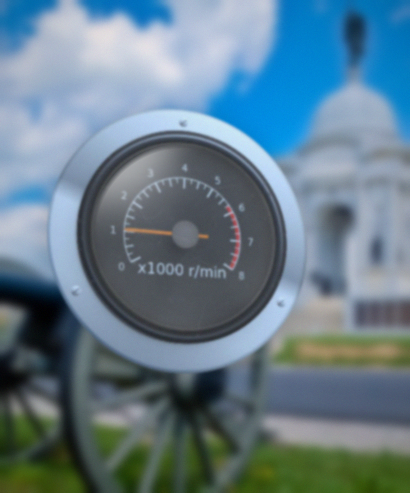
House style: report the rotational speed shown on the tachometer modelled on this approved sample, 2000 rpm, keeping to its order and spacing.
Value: 1000 rpm
